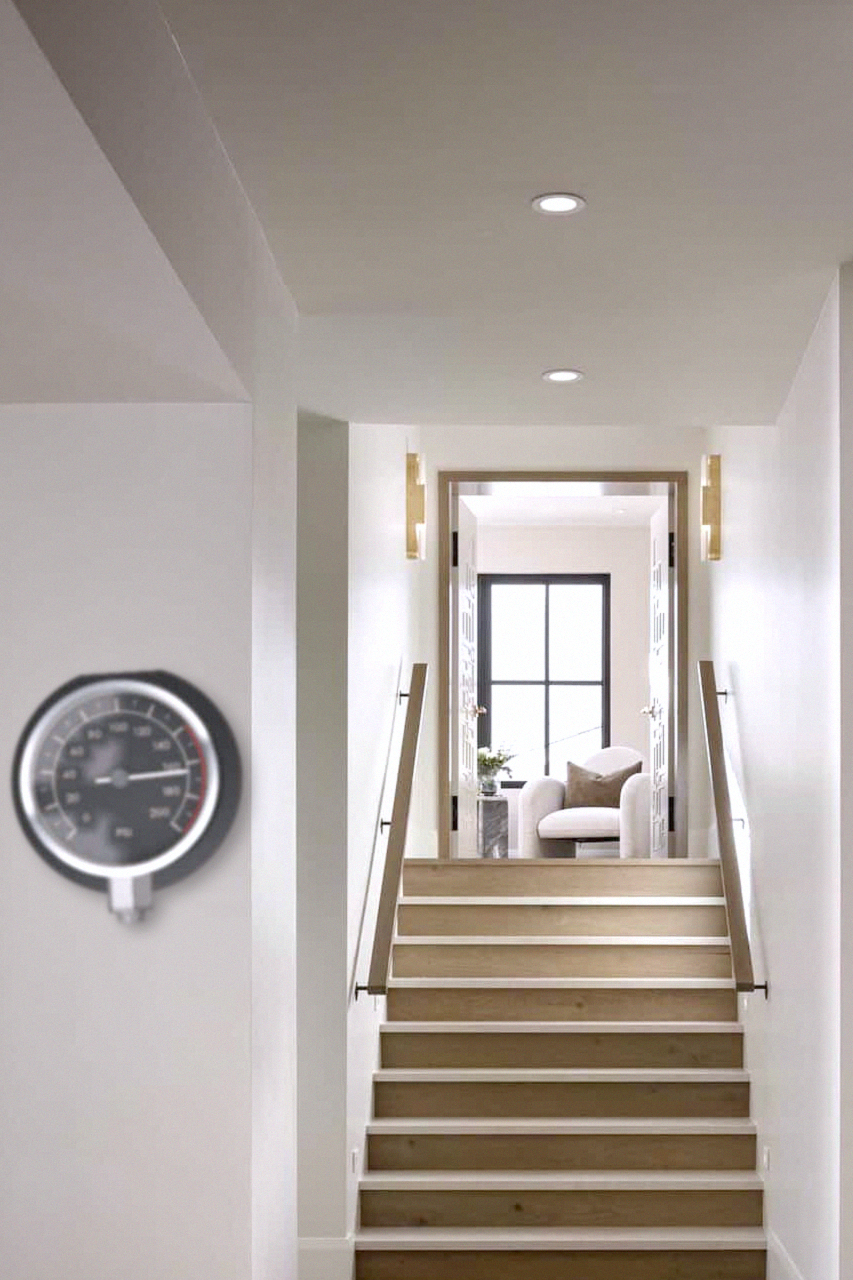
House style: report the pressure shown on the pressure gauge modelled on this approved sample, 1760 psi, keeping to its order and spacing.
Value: 165 psi
